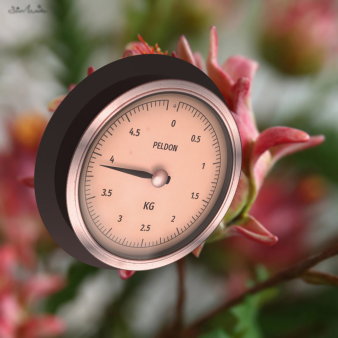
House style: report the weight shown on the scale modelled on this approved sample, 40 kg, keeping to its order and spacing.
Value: 3.9 kg
